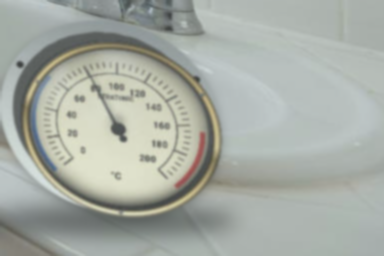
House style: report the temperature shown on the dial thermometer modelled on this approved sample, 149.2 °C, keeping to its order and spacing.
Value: 80 °C
